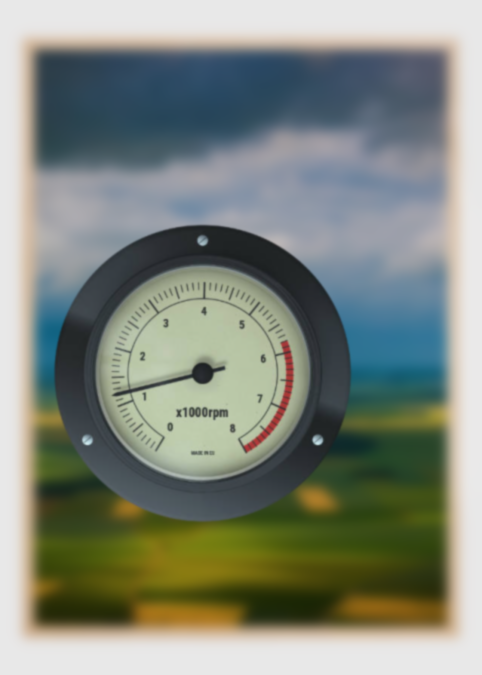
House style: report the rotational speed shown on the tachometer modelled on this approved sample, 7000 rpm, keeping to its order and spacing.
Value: 1200 rpm
